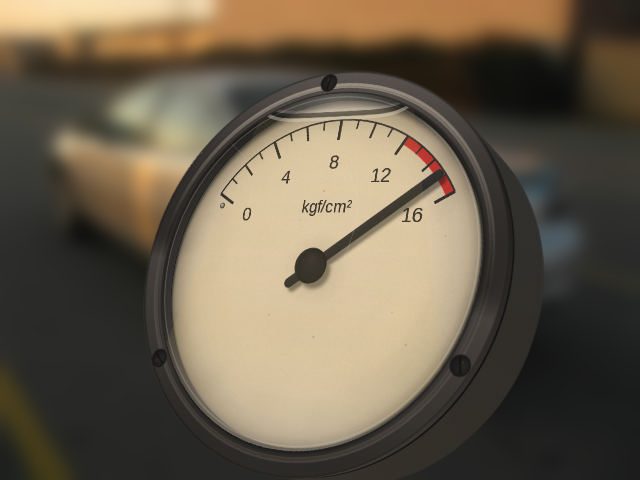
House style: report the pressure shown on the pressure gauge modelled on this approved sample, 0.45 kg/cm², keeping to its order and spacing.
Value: 15 kg/cm²
